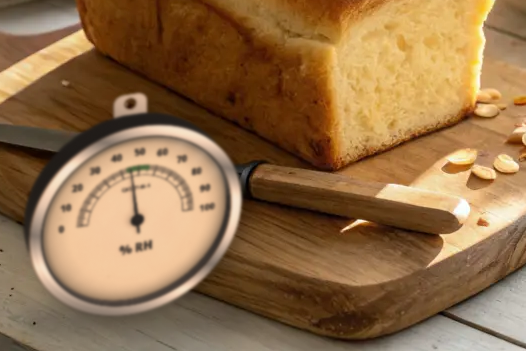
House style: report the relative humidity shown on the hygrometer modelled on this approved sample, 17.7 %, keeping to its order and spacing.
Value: 45 %
